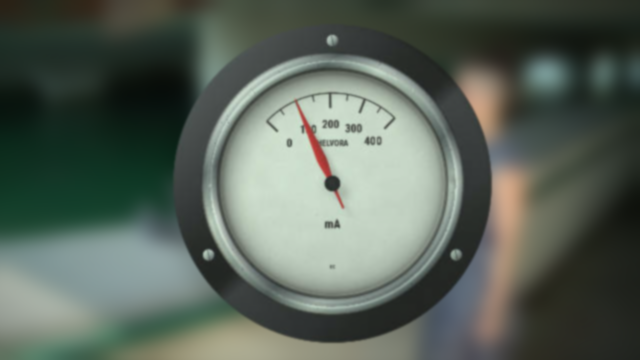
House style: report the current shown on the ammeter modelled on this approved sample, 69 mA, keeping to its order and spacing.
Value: 100 mA
